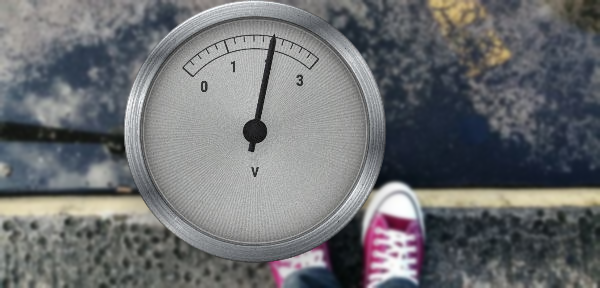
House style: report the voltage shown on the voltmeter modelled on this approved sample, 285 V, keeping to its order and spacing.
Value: 2 V
